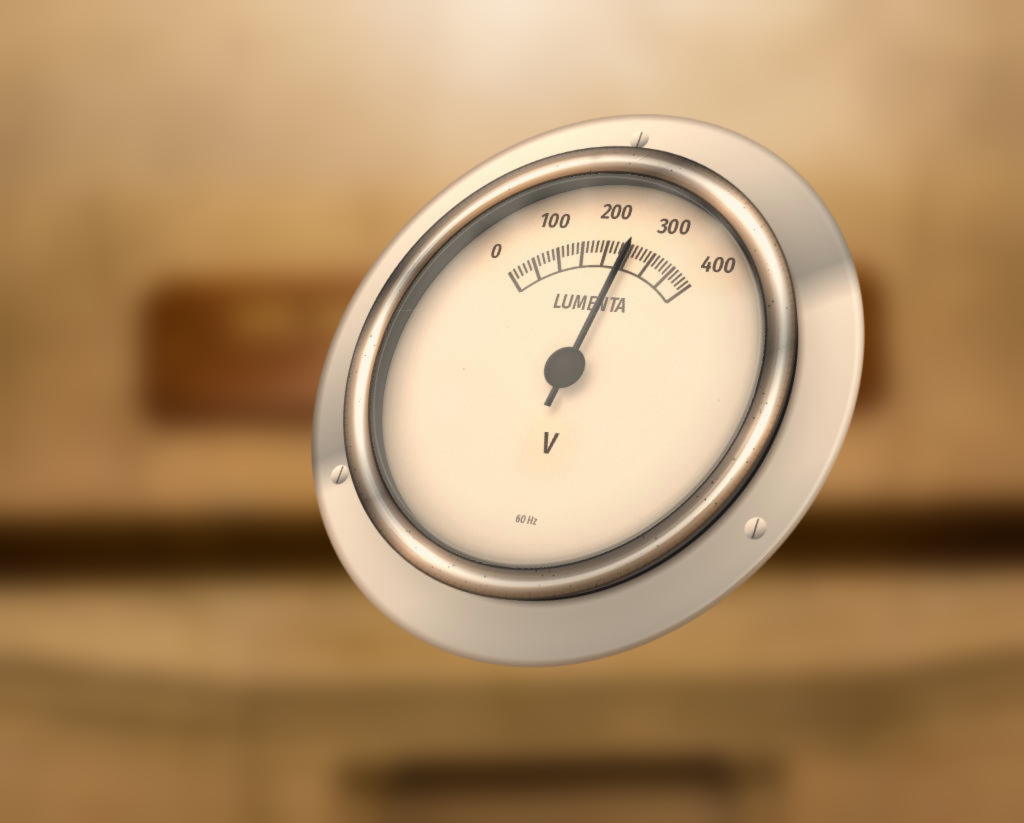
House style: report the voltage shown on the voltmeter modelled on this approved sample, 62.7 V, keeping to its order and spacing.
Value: 250 V
